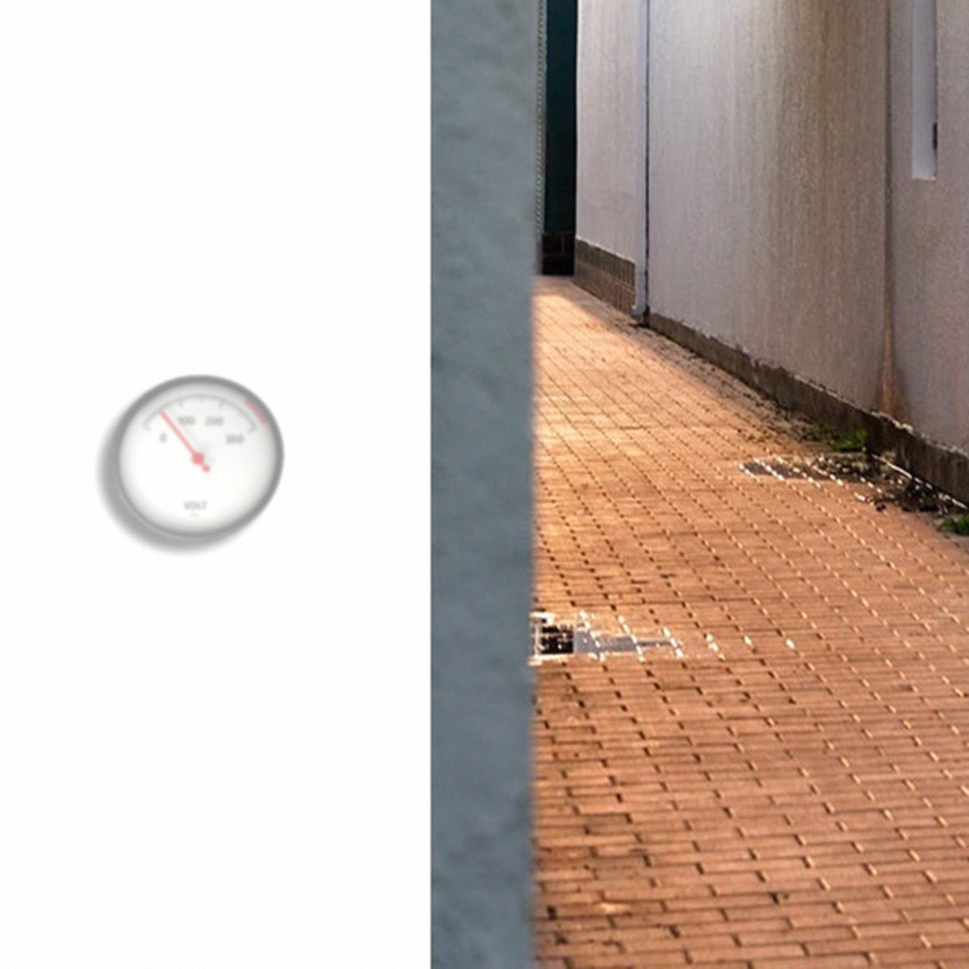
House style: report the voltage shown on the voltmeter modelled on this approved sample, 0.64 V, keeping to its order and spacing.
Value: 50 V
